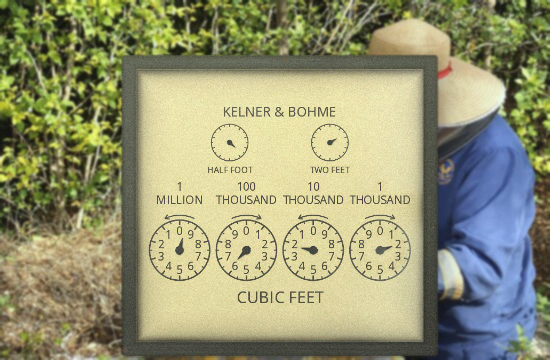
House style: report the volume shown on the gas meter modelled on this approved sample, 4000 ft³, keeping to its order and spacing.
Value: 962200 ft³
